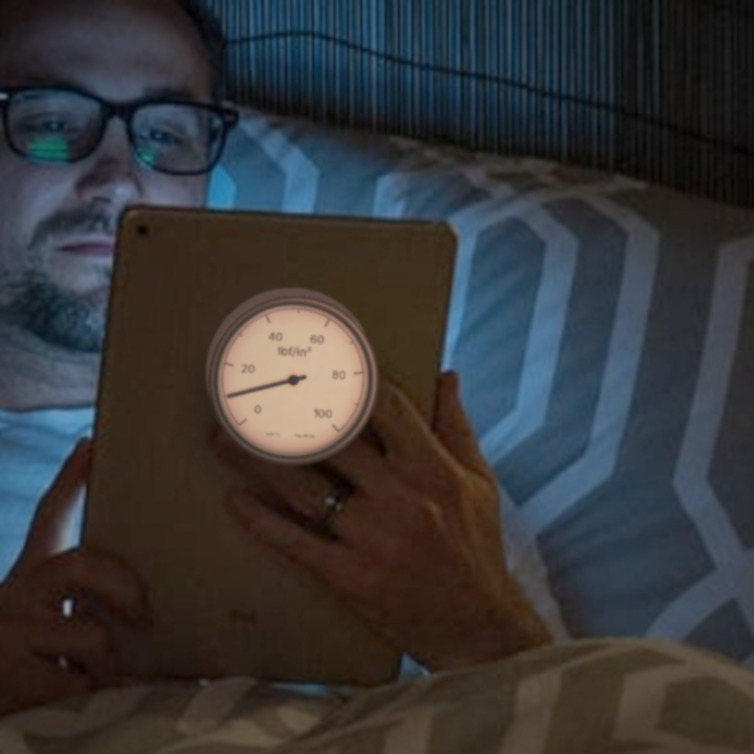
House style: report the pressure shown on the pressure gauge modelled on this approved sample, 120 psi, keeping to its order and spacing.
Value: 10 psi
